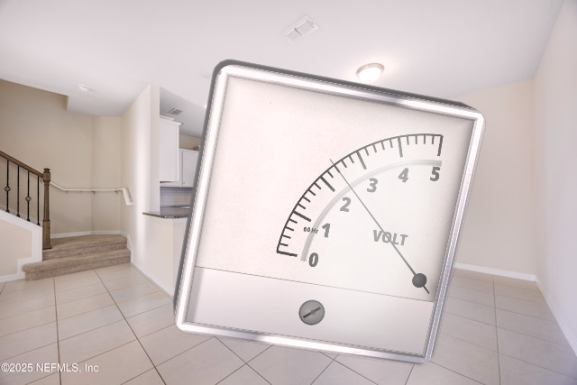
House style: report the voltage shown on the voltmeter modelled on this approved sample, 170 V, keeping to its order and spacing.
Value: 2.4 V
